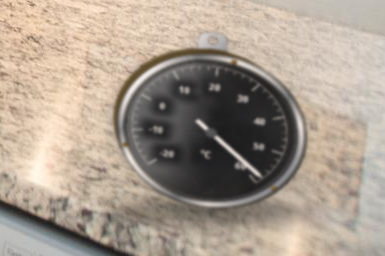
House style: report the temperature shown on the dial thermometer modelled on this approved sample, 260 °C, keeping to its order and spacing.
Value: 58 °C
